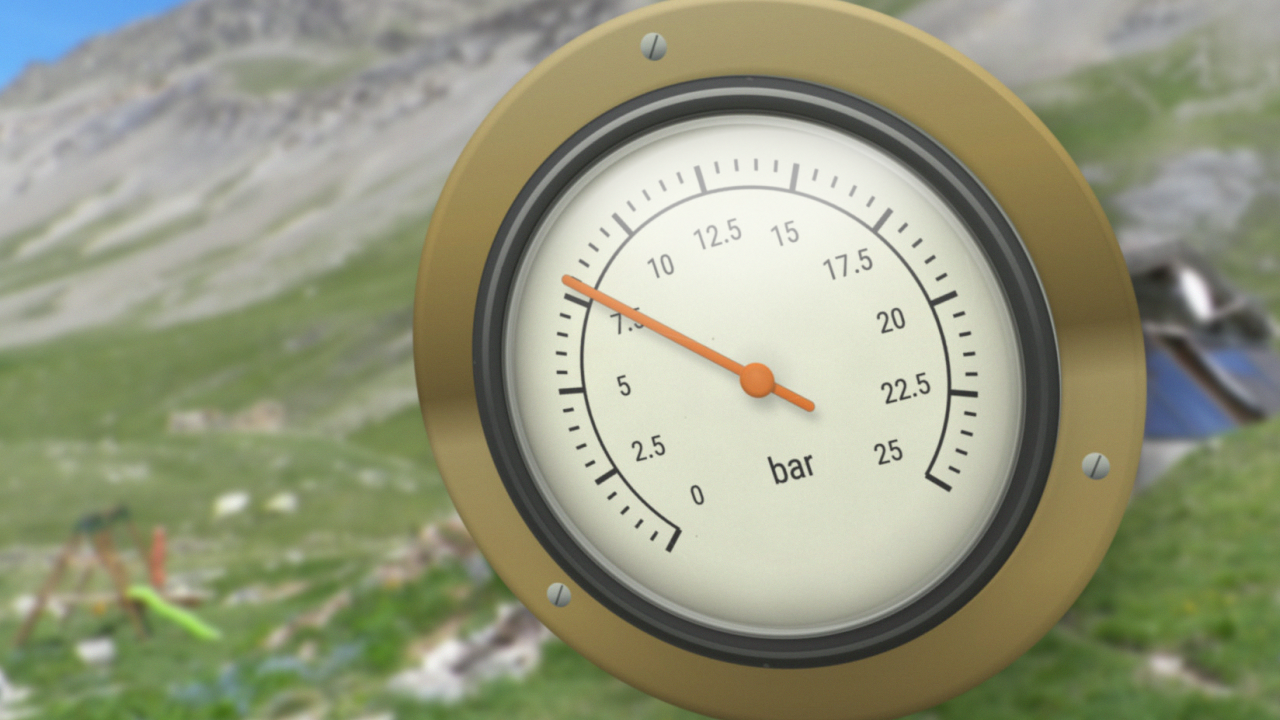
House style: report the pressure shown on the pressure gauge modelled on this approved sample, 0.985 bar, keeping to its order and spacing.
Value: 8 bar
